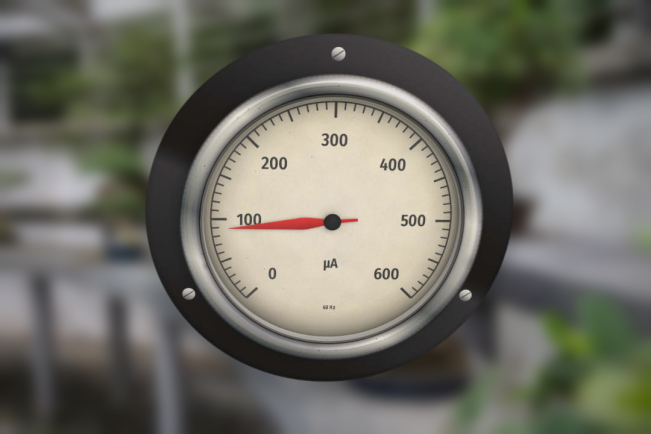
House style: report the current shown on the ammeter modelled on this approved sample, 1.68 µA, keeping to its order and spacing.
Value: 90 µA
